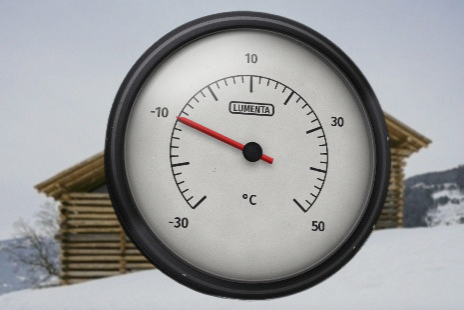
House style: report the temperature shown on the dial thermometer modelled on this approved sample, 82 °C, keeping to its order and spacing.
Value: -10 °C
